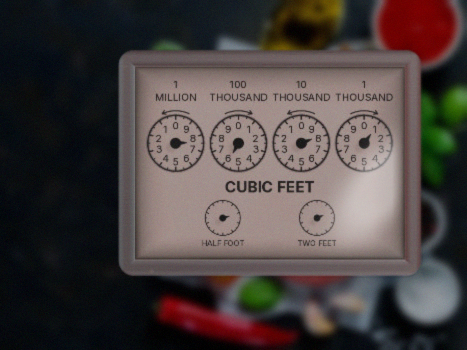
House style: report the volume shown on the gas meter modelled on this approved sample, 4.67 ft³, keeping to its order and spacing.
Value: 758100 ft³
